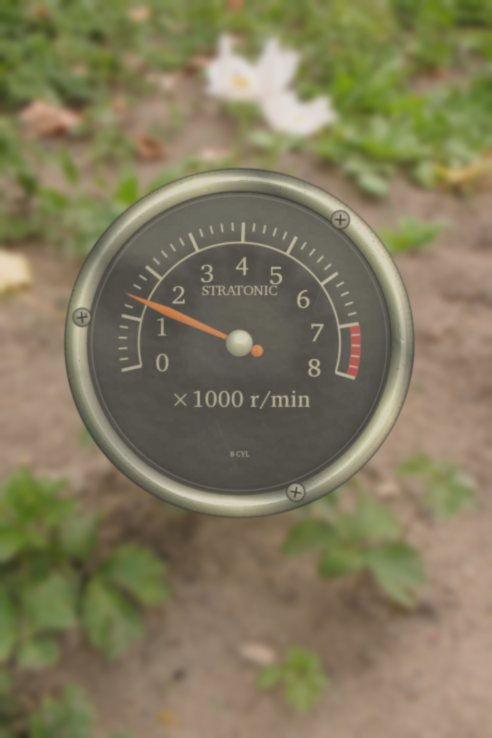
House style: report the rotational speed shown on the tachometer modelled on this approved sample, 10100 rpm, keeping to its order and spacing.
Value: 1400 rpm
